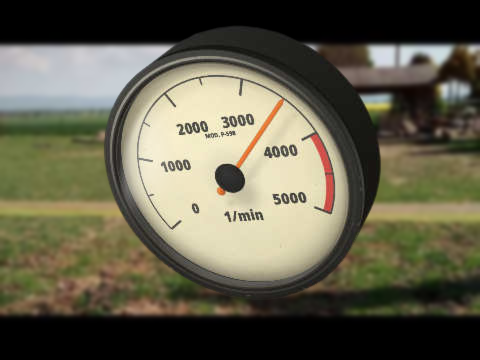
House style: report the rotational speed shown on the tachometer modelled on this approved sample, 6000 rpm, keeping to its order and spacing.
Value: 3500 rpm
